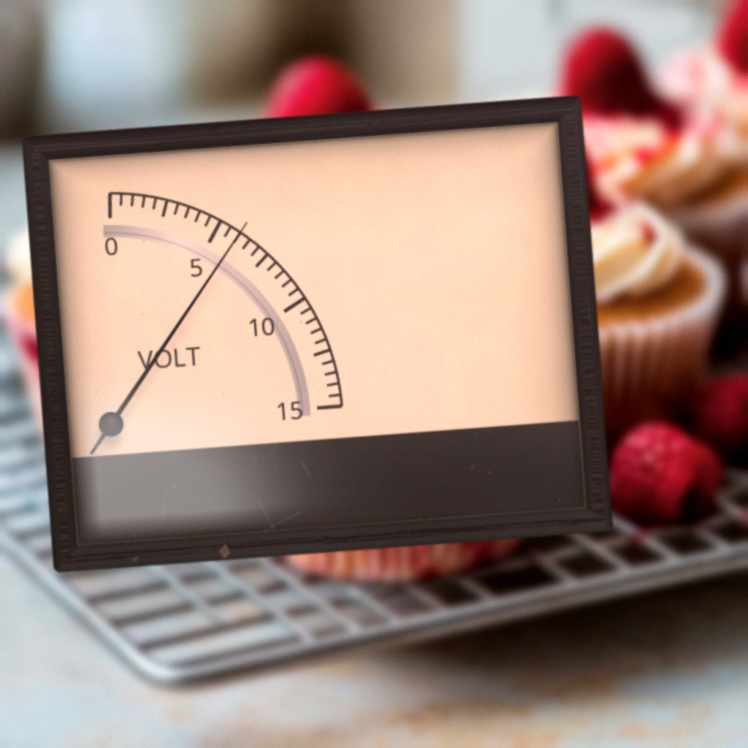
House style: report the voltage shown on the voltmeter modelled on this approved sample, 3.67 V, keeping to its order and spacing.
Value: 6 V
